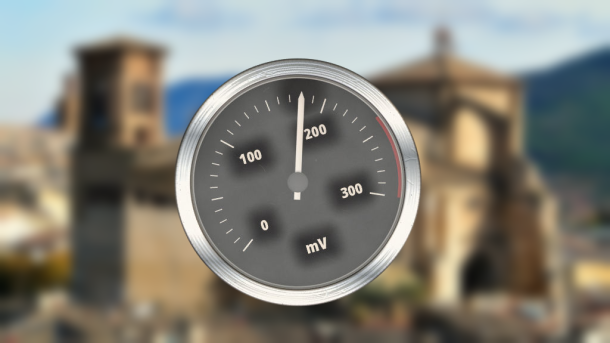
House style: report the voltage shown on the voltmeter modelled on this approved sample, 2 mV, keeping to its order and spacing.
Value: 180 mV
